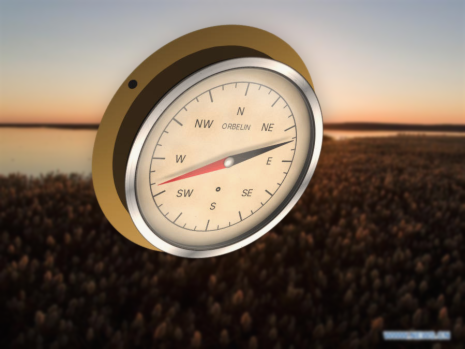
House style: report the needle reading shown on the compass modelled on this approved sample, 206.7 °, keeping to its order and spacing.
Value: 250 °
